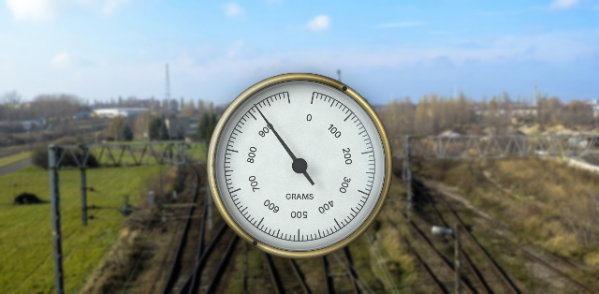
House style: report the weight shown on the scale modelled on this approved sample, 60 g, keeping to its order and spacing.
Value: 920 g
